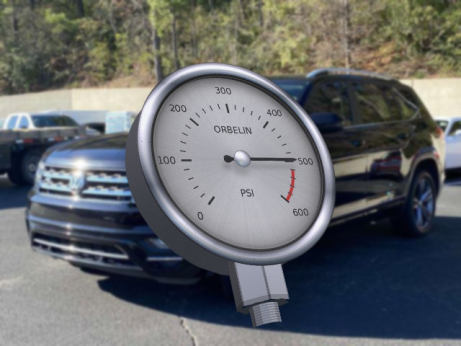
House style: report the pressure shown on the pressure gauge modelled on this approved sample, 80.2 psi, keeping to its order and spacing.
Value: 500 psi
